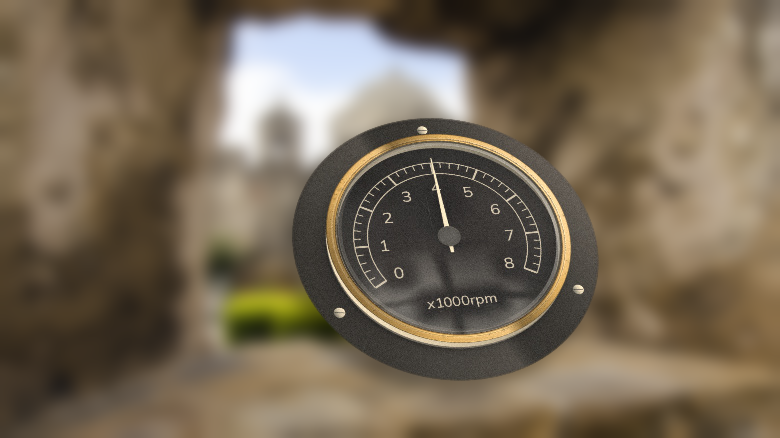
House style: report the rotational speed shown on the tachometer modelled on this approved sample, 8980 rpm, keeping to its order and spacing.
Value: 4000 rpm
